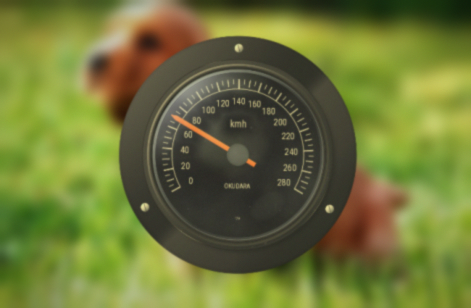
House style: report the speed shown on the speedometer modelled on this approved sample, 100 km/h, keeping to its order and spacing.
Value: 70 km/h
